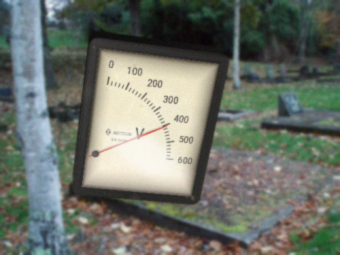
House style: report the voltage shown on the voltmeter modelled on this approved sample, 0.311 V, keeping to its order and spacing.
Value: 400 V
